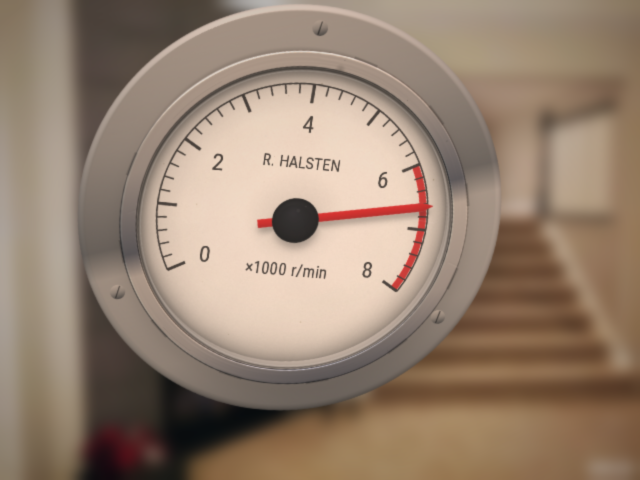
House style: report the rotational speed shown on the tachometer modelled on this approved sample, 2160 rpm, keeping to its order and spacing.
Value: 6600 rpm
